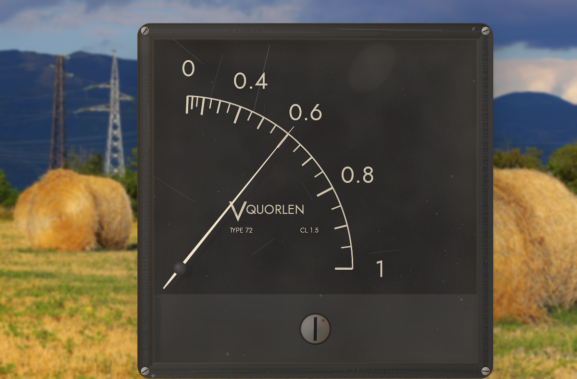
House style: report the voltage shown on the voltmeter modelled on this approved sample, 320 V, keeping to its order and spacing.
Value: 0.6 V
